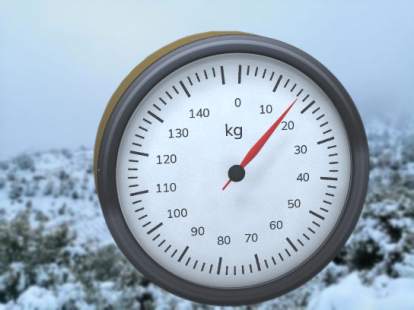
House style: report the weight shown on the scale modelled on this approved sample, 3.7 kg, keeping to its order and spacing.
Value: 16 kg
